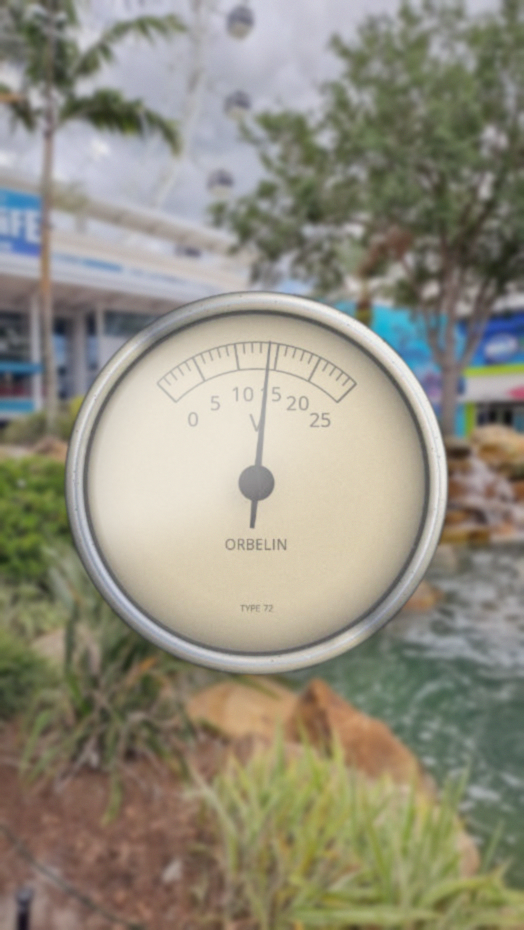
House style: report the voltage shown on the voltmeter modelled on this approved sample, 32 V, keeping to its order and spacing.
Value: 14 V
